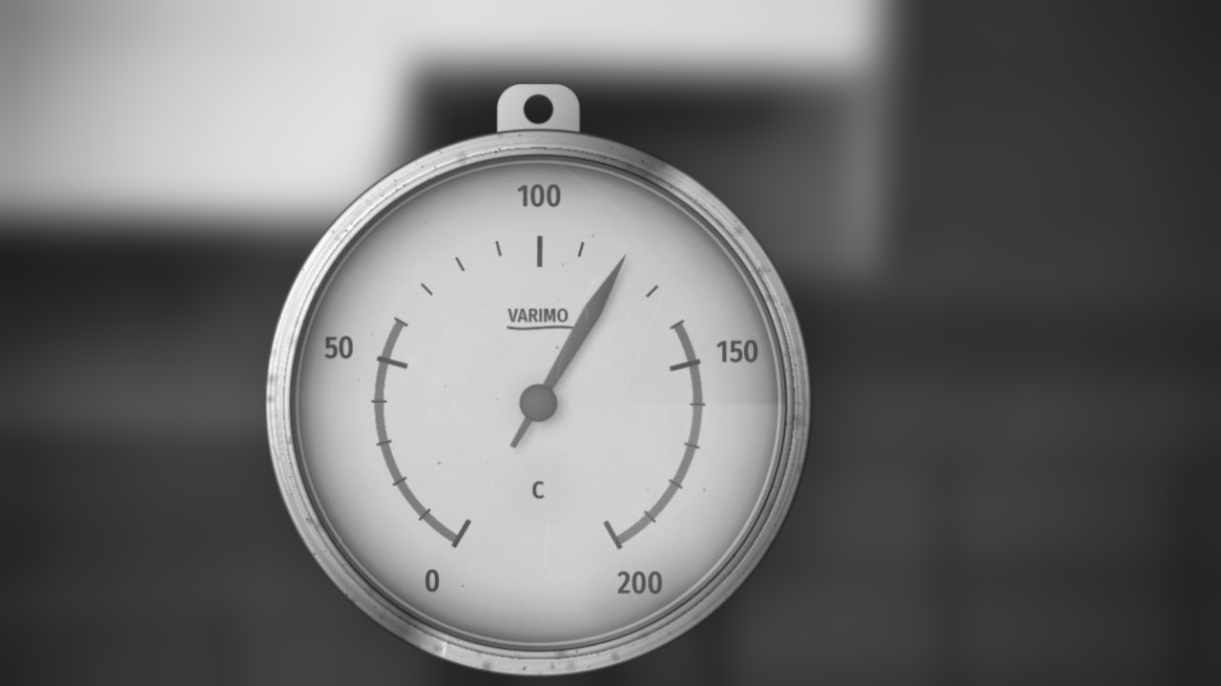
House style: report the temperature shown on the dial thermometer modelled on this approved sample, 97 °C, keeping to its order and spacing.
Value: 120 °C
